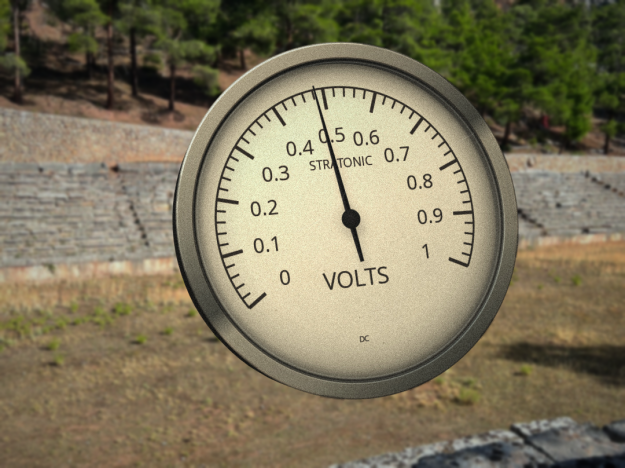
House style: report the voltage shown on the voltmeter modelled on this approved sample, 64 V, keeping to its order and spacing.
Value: 0.48 V
